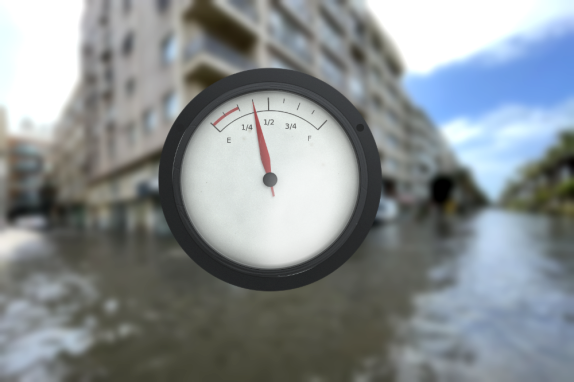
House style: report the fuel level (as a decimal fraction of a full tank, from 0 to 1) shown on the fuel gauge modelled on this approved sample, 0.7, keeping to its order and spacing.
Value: 0.375
